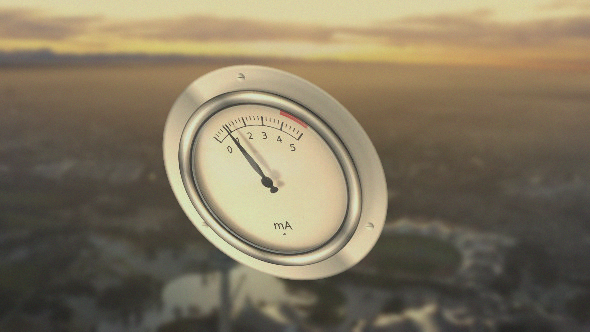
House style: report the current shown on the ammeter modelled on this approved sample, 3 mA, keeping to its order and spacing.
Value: 1 mA
